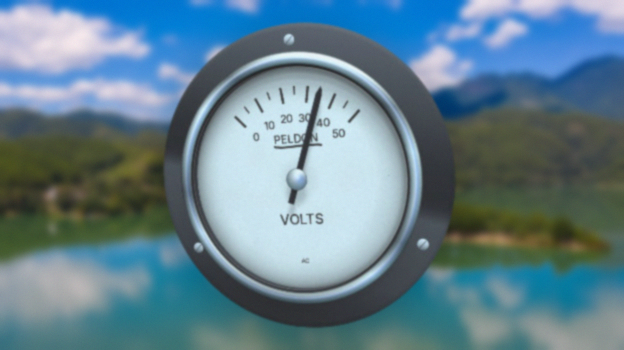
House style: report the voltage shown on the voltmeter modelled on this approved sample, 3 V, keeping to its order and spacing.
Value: 35 V
